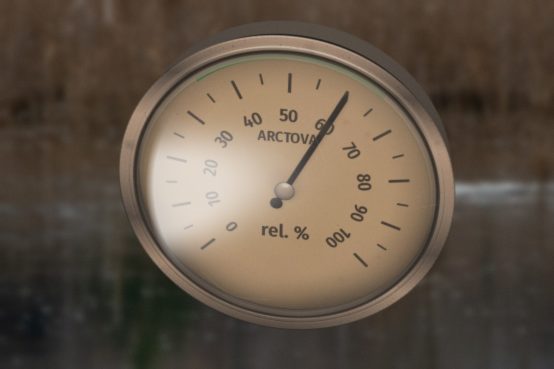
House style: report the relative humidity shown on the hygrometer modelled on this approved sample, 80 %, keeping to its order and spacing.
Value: 60 %
